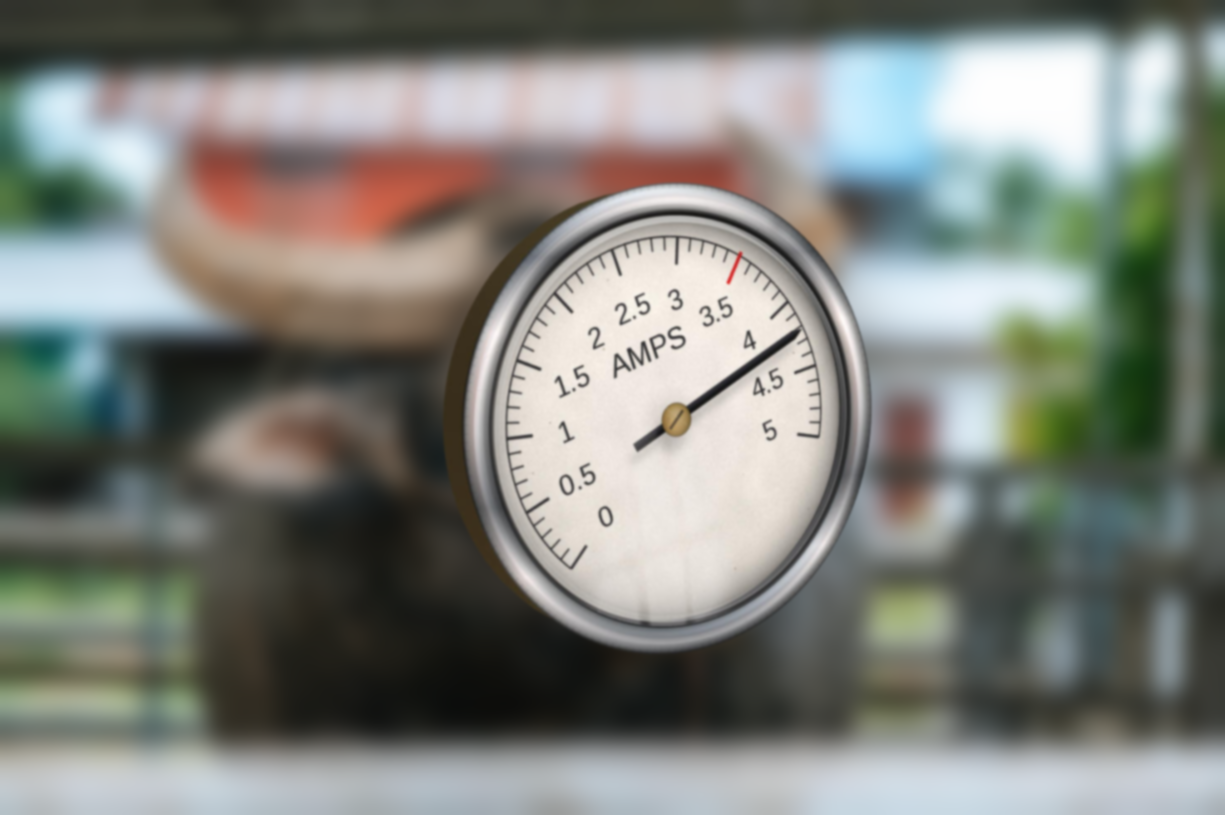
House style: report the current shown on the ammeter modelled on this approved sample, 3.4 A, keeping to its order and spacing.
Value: 4.2 A
